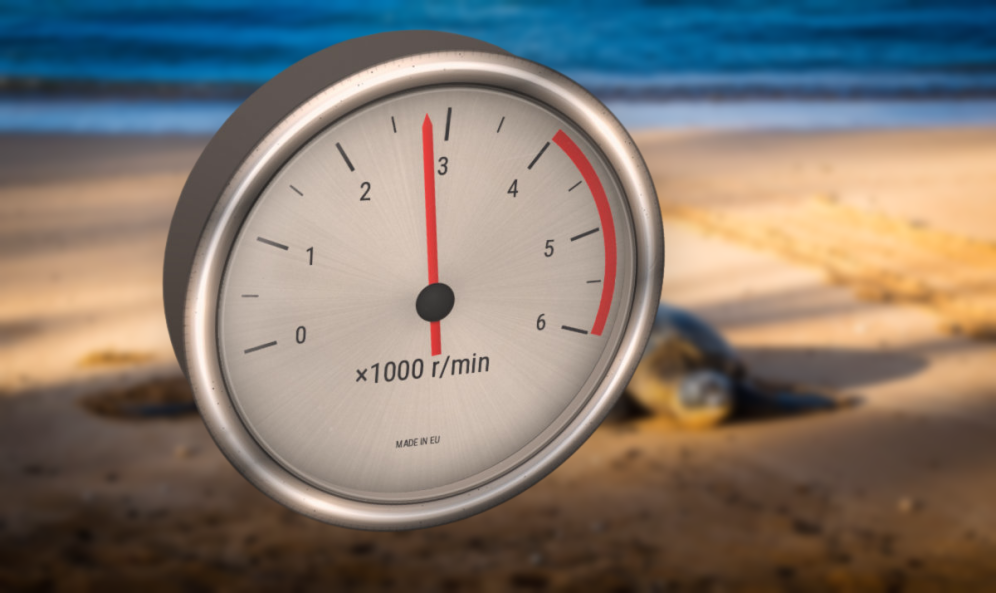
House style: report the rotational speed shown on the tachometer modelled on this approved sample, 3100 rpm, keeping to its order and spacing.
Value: 2750 rpm
